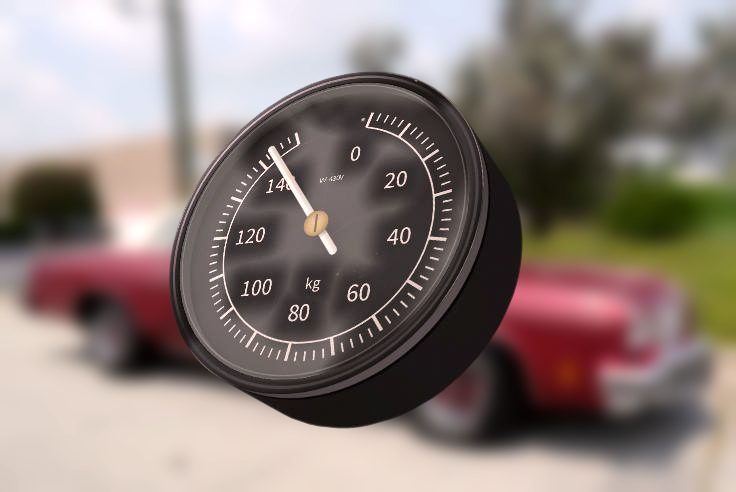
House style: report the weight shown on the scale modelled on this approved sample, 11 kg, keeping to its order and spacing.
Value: 144 kg
